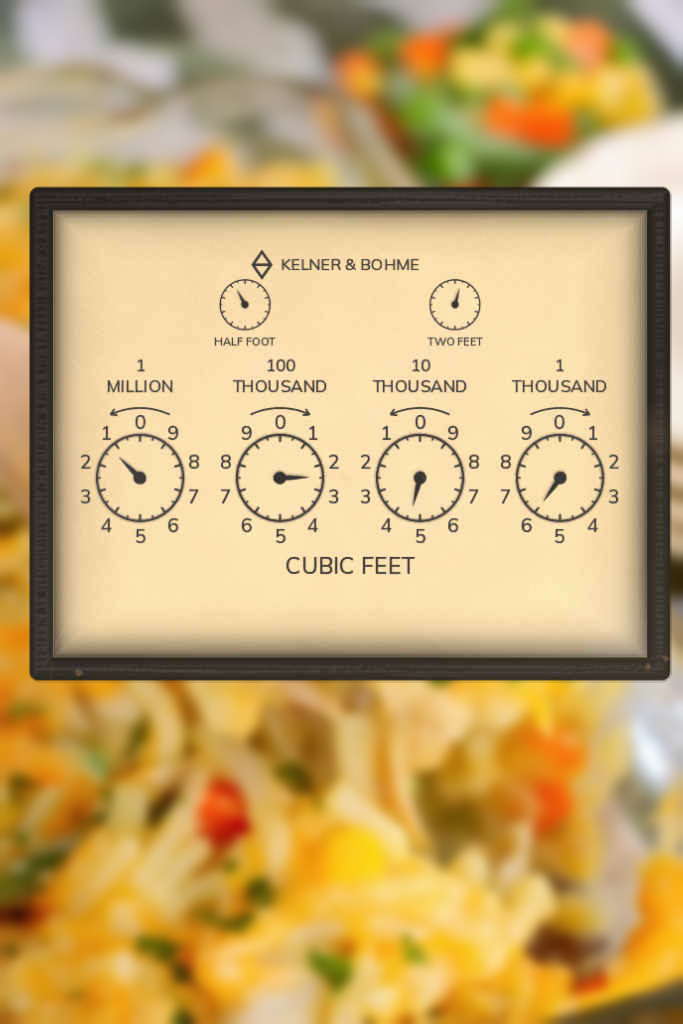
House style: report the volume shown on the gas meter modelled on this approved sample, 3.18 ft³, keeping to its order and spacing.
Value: 124600 ft³
